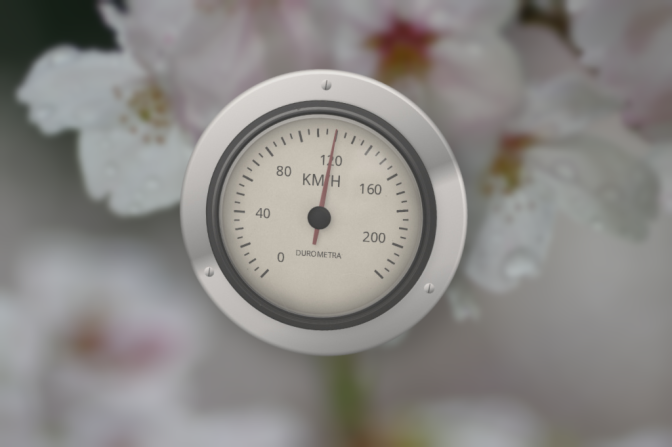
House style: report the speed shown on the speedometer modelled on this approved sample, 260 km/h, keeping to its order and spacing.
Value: 120 km/h
